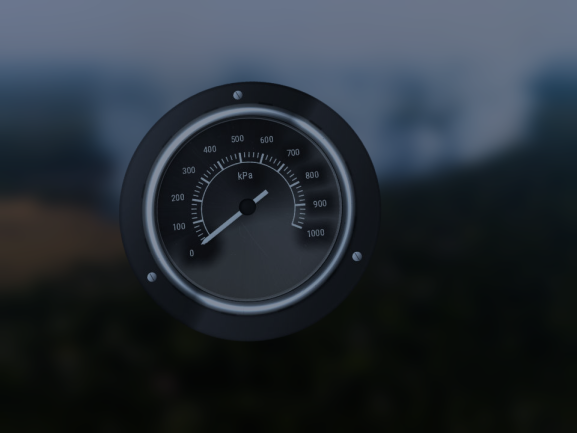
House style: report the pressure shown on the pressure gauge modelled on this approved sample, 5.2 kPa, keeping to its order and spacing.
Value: 0 kPa
